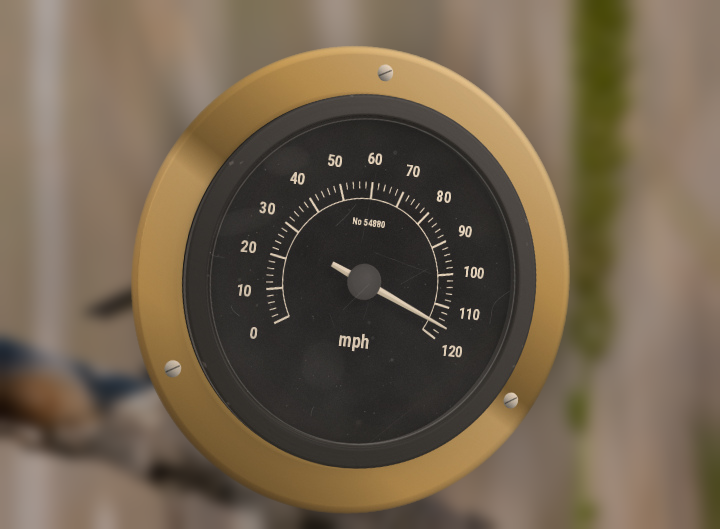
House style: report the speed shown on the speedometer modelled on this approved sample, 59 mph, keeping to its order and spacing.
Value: 116 mph
